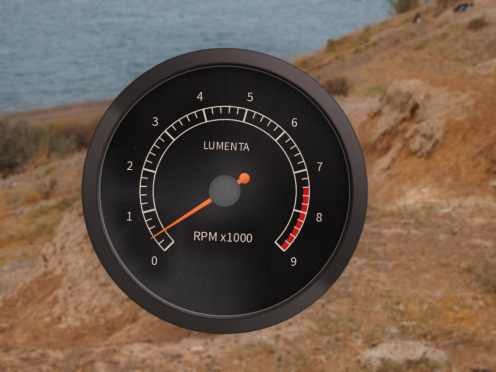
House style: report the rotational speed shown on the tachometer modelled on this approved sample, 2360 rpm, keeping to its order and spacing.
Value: 400 rpm
